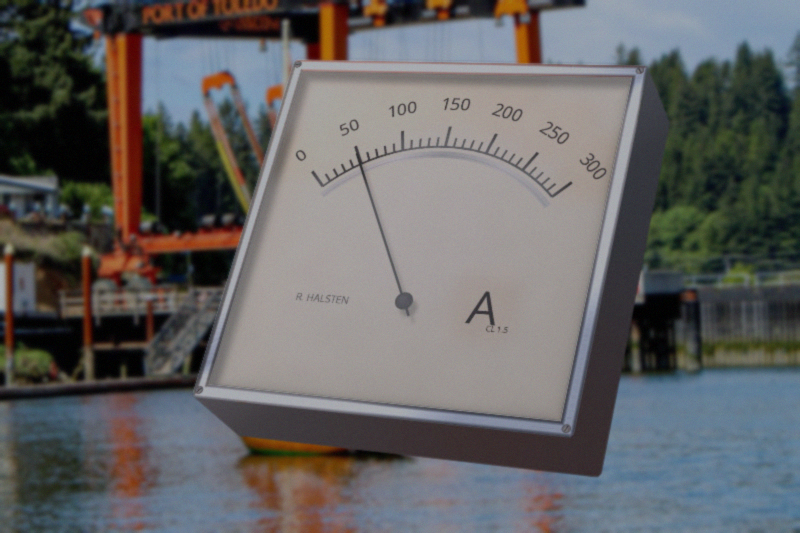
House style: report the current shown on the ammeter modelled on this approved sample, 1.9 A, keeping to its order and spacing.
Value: 50 A
